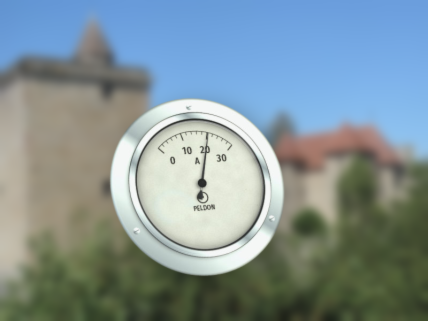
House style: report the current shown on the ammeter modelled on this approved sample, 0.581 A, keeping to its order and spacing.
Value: 20 A
